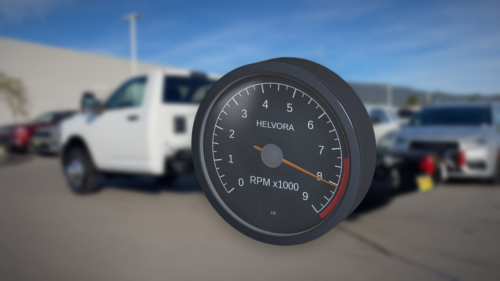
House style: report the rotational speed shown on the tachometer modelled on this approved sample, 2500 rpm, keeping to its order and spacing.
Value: 8000 rpm
